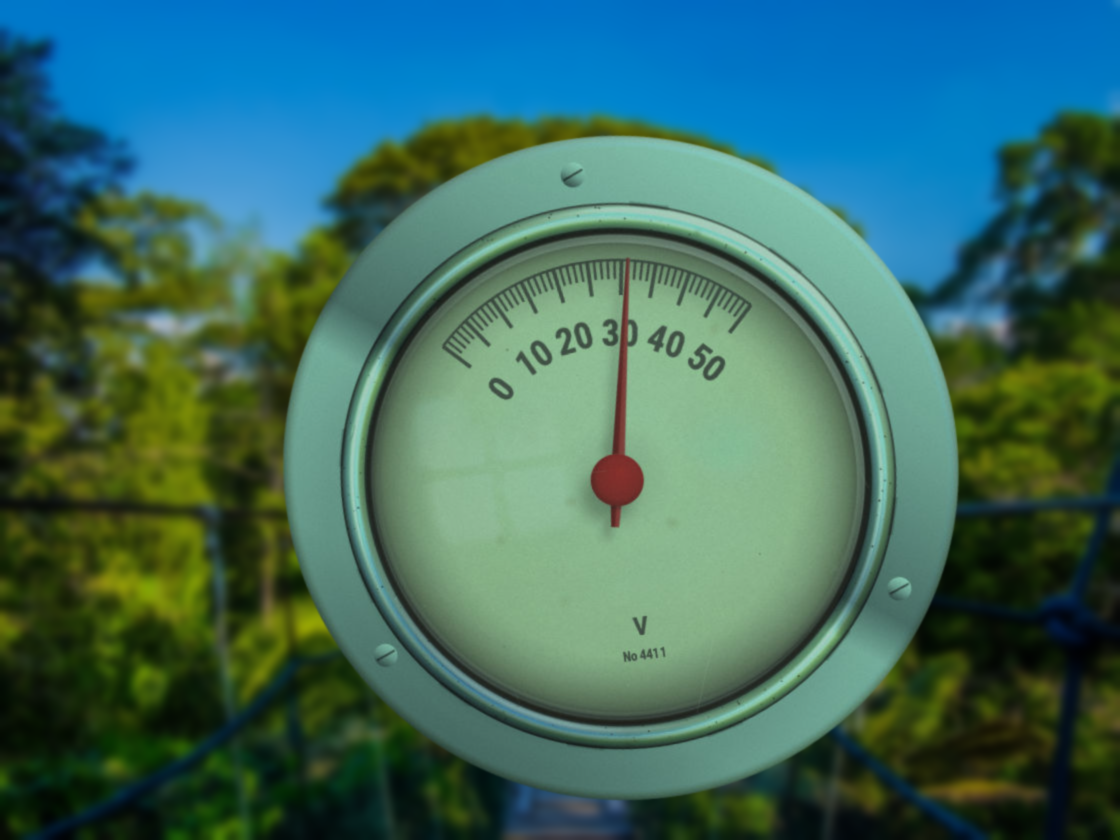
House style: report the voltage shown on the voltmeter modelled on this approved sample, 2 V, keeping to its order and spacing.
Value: 31 V
